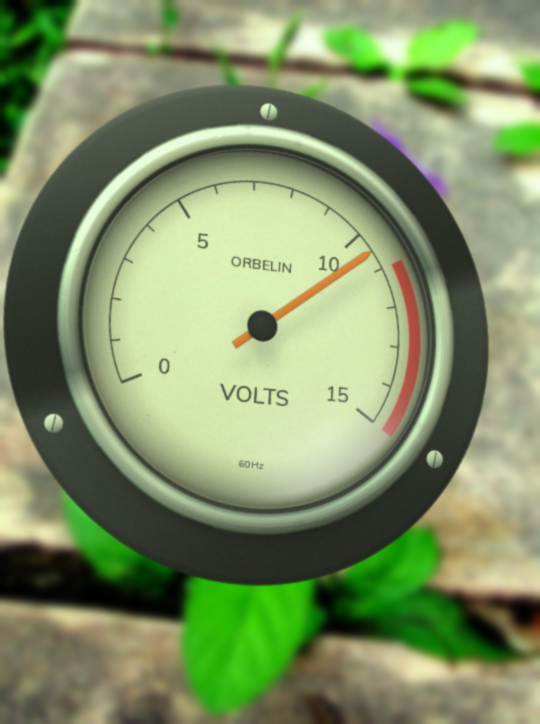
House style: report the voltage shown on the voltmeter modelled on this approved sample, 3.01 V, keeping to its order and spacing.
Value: 10.5 V
